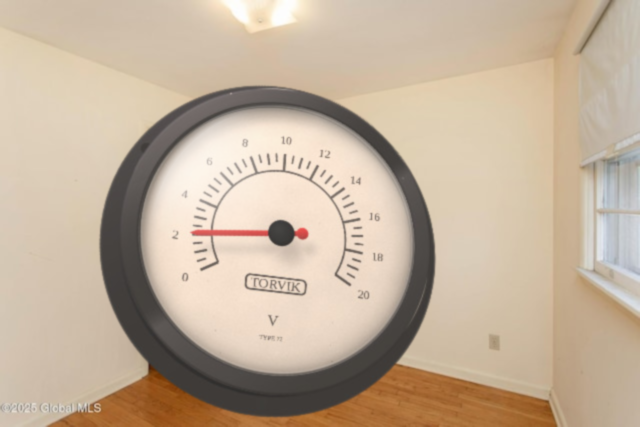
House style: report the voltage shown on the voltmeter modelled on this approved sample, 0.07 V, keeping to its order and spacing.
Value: 2 V
